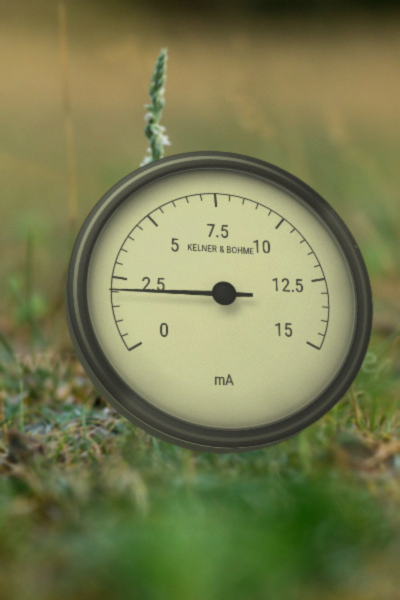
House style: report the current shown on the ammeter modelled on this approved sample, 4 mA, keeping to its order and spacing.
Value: 2 mA
